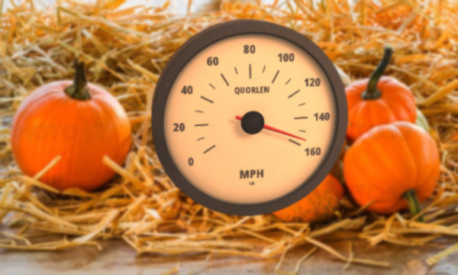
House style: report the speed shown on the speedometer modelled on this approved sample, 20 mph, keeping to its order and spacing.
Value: 155 mph
